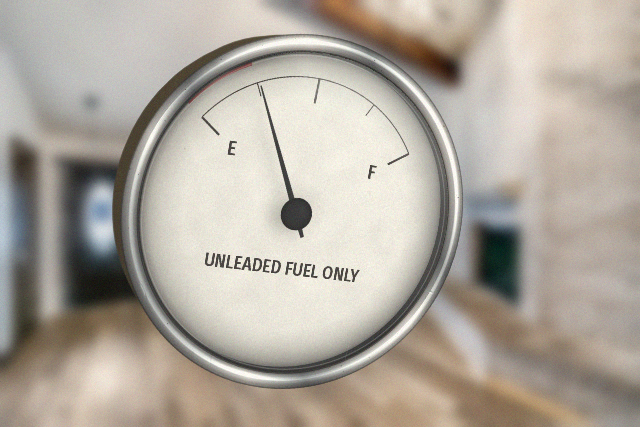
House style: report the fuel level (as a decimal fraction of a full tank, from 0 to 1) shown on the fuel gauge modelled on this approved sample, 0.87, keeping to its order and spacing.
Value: 0.25
